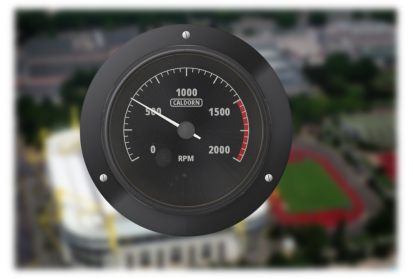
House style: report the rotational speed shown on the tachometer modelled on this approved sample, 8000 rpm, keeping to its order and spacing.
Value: 500 rpm
